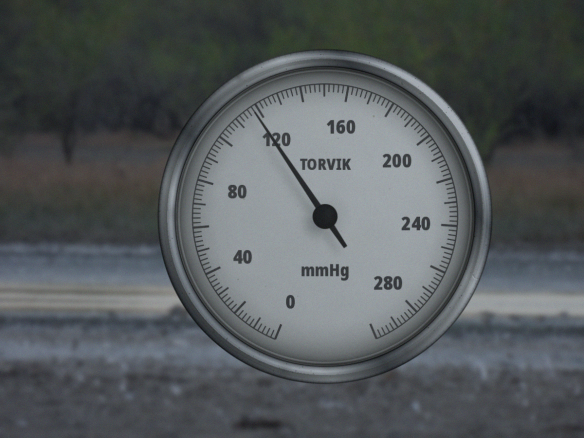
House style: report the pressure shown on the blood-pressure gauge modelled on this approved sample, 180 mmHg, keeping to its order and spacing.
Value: 118 mmHg
